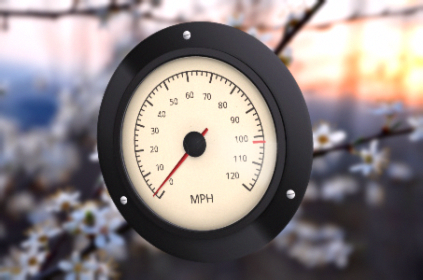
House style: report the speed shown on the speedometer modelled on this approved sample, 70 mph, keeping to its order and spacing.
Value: 2 mph
